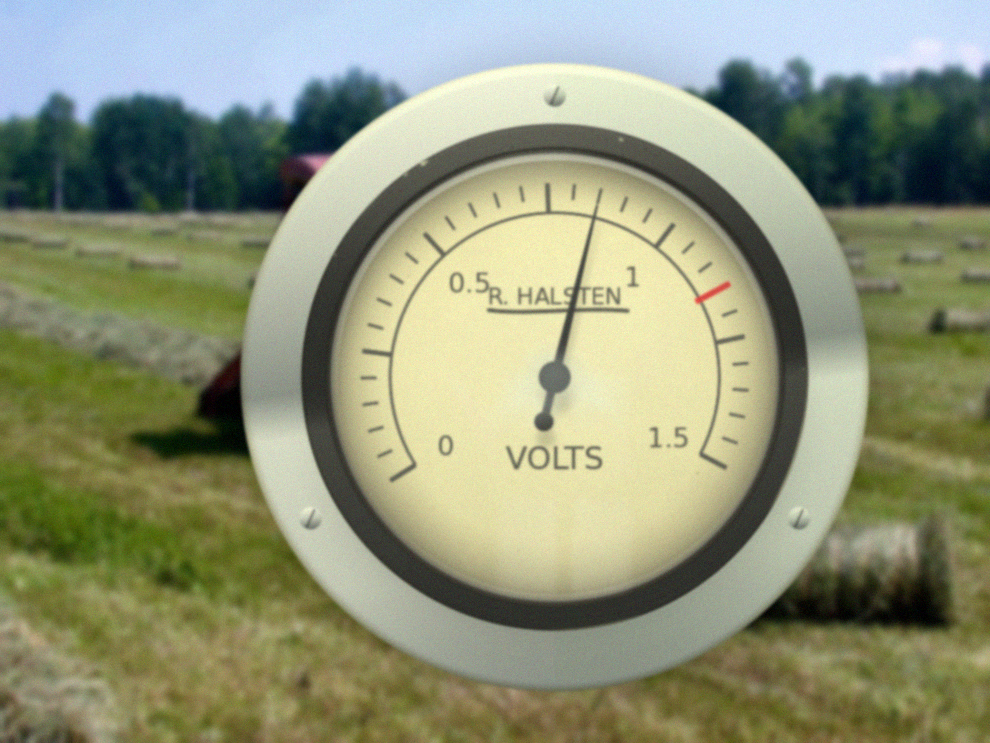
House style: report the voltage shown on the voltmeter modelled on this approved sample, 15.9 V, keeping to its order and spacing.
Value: 0.85 V
